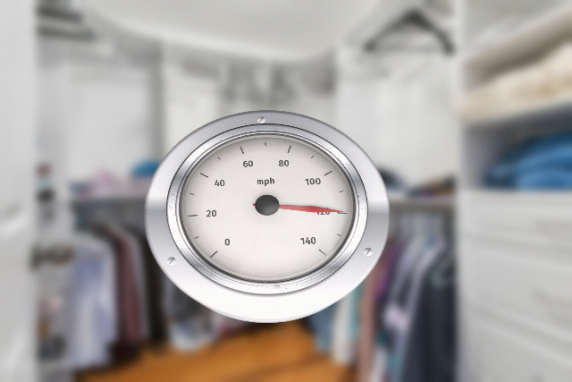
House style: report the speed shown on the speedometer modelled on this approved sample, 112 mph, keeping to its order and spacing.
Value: 120 mph
